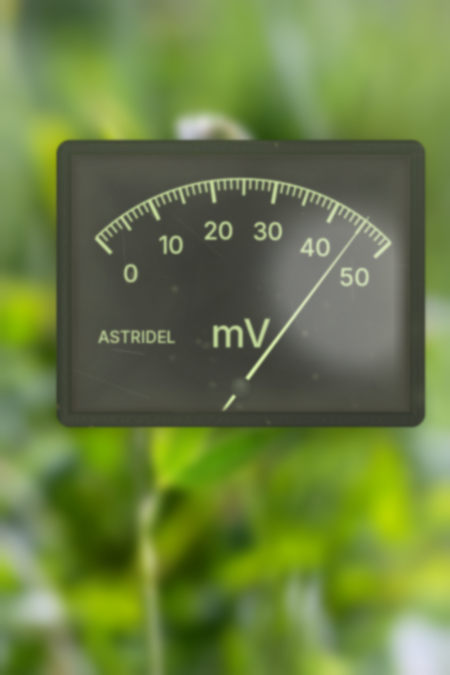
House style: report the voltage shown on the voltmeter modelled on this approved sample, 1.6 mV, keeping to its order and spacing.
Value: 45 mV
